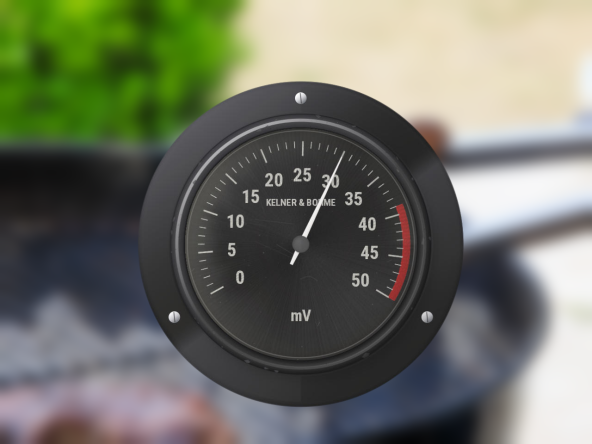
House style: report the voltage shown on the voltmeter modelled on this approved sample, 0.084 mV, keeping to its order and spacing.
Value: 30 mV
